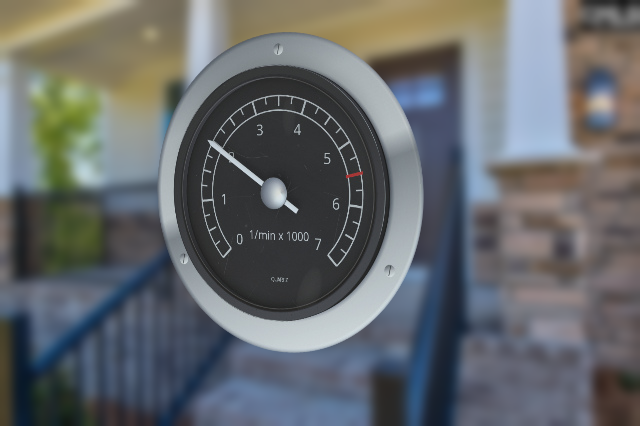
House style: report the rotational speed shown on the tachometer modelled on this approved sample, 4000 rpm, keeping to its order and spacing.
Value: 2000 rpm
